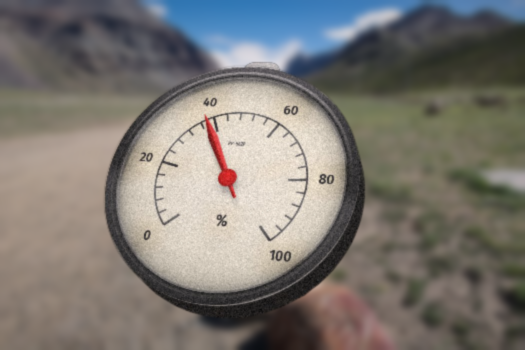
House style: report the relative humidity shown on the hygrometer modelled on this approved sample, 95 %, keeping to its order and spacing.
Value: 38 %
